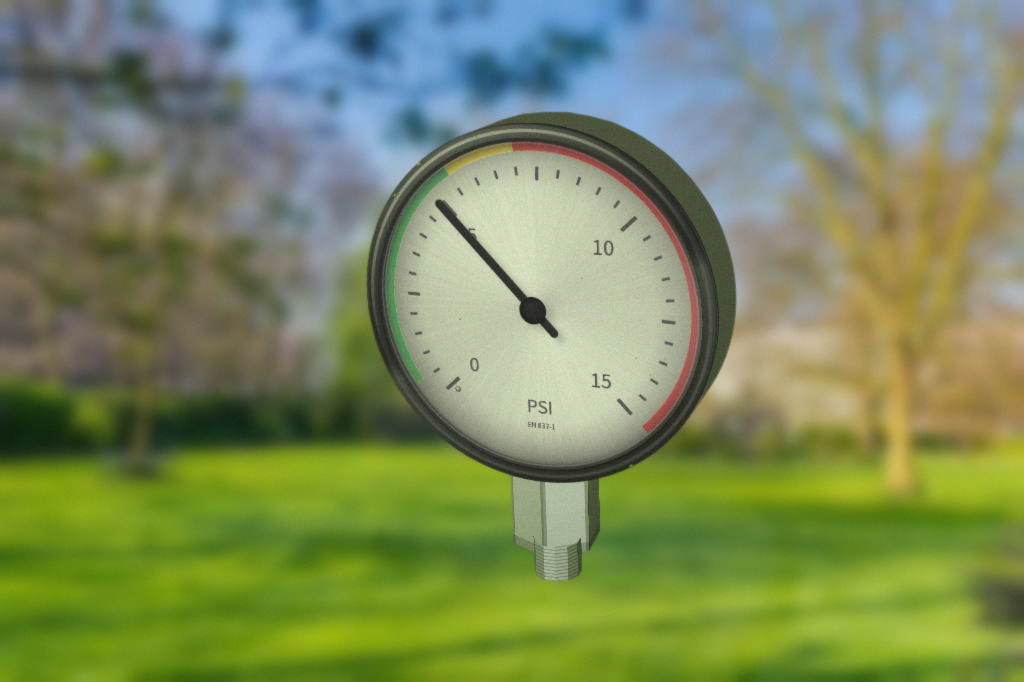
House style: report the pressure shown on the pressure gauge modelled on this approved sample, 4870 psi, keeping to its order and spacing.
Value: 5 psi
